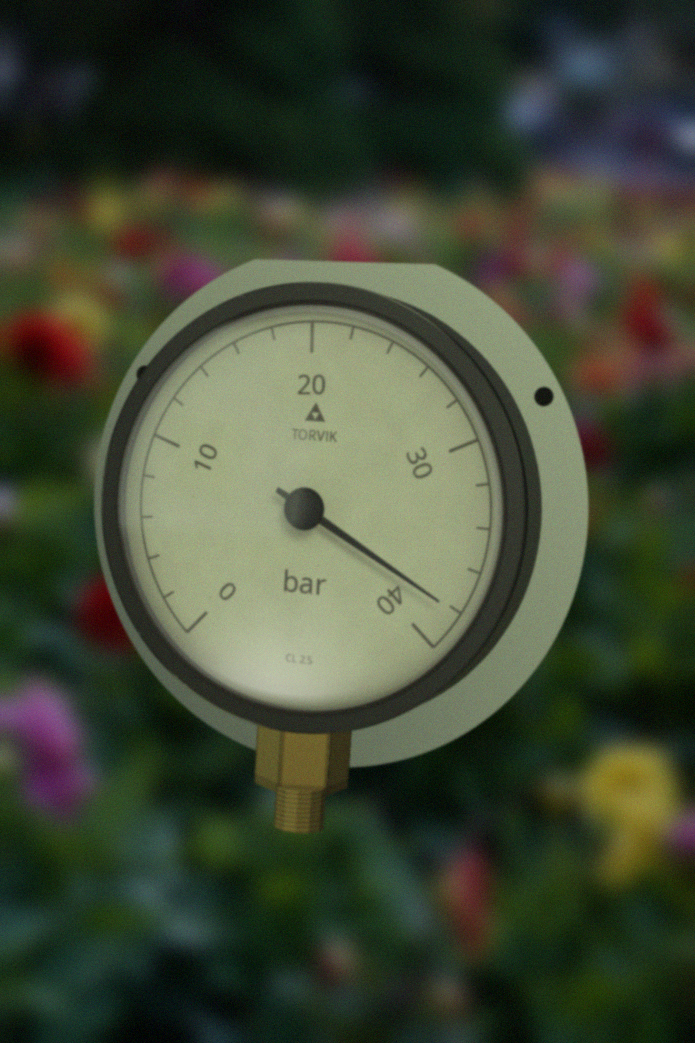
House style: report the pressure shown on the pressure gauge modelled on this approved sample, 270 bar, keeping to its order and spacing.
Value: 38 bar
